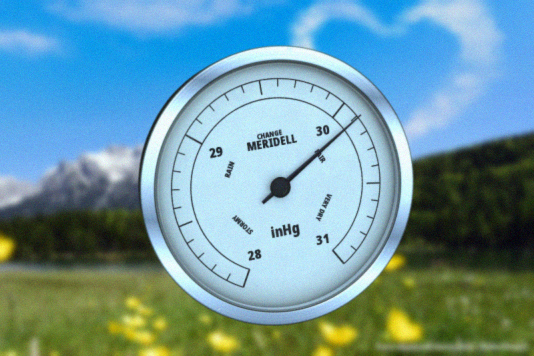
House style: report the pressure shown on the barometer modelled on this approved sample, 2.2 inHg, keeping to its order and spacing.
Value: 30.1 inHg
